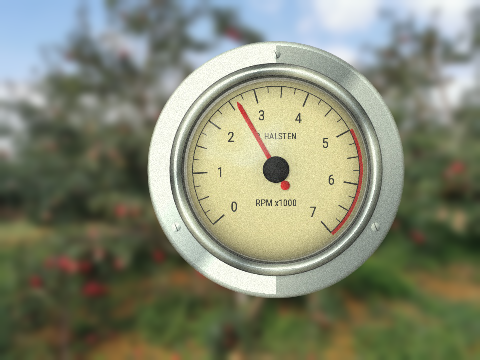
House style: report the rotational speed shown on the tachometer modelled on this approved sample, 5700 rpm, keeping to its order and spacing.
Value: 2625 rpm
